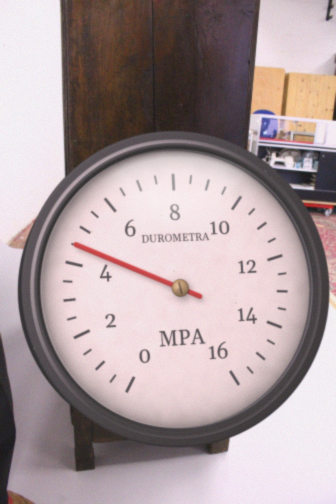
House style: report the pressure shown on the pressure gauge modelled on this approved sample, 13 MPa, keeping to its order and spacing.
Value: 4.5 MPa
